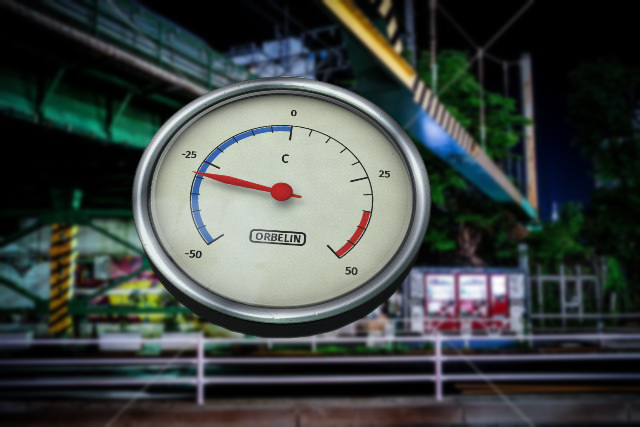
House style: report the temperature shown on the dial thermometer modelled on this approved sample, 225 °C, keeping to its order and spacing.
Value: -30 °C
